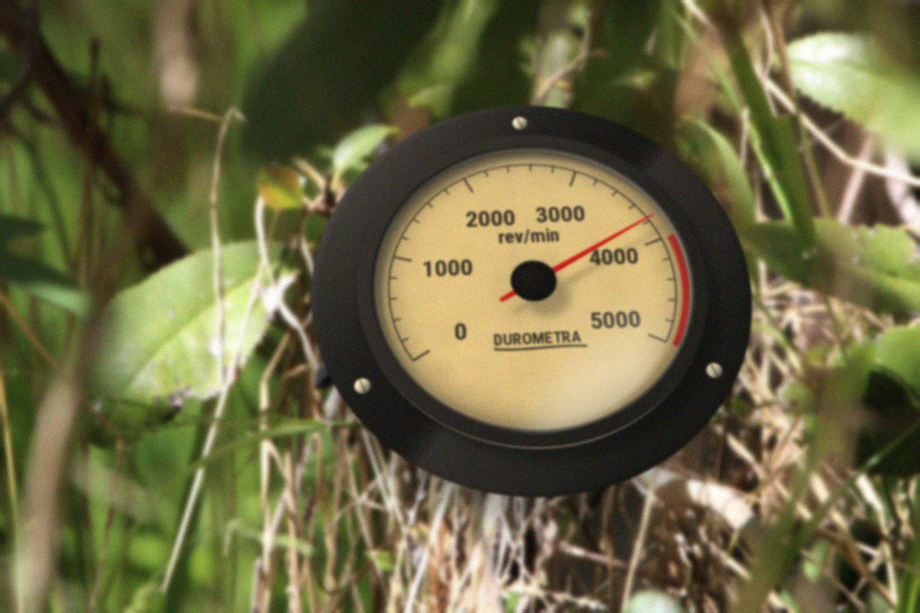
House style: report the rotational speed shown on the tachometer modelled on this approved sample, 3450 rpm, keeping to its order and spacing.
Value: 3800 rpm
